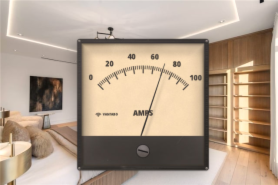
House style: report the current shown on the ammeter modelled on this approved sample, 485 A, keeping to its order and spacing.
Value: 70 A
